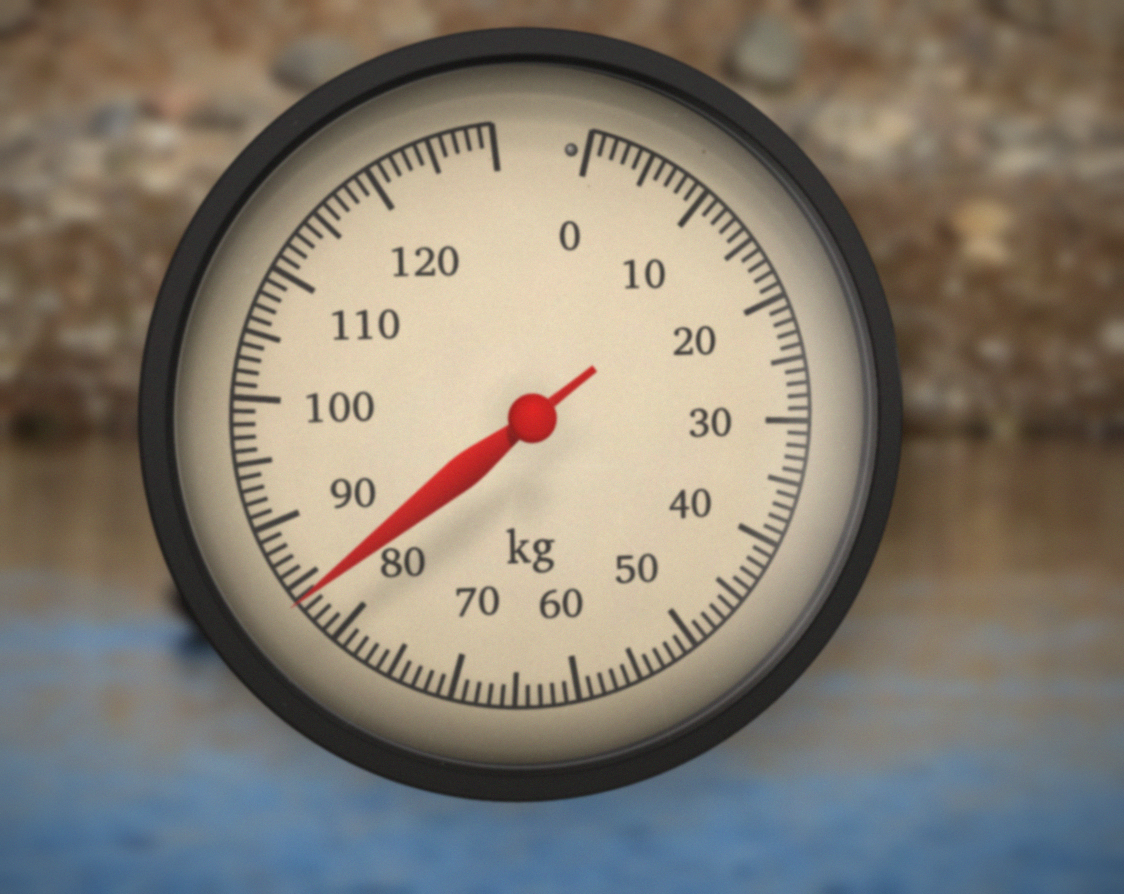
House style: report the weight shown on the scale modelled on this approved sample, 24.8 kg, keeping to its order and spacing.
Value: 84 kg
